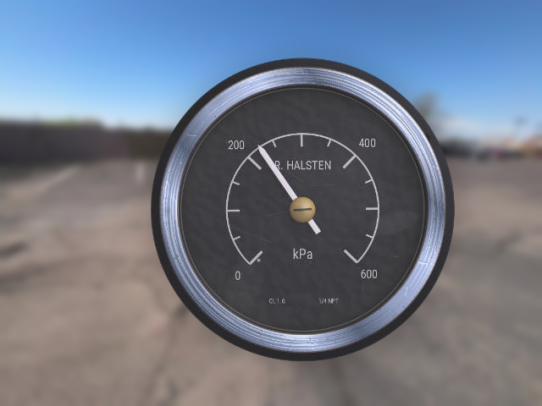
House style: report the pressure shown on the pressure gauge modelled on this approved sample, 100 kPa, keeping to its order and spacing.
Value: 225 kPa
